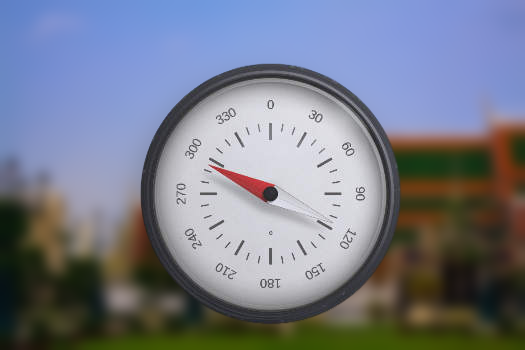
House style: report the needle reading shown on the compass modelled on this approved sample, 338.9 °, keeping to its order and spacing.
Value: 295 °
